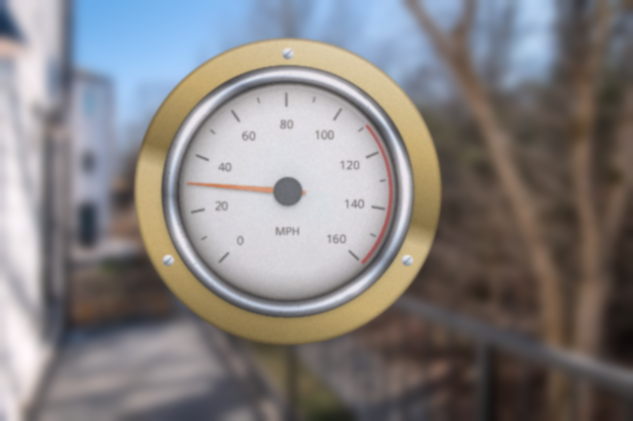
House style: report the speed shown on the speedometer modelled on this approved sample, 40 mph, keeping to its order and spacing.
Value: 30 mph
